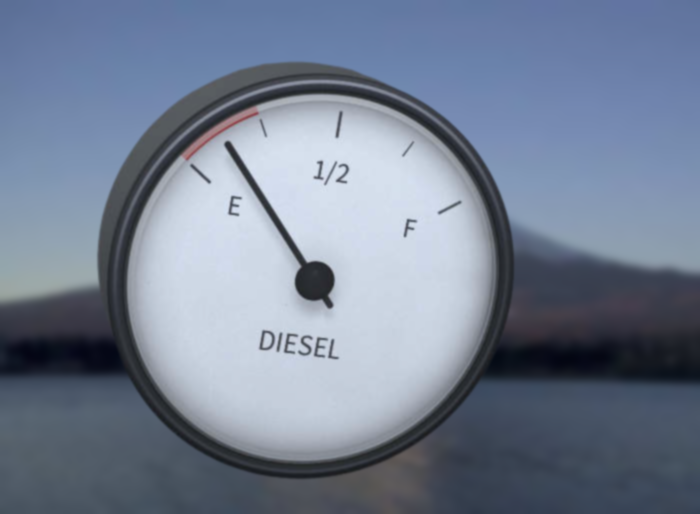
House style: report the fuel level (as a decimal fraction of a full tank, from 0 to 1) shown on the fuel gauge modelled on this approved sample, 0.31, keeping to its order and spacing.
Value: 0.125
